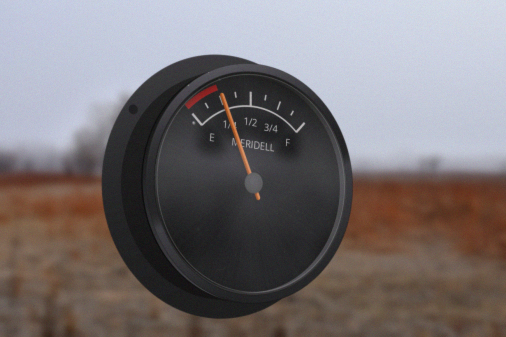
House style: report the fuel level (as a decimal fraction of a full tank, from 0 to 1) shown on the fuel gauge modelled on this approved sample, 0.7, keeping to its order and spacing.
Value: 0.25
